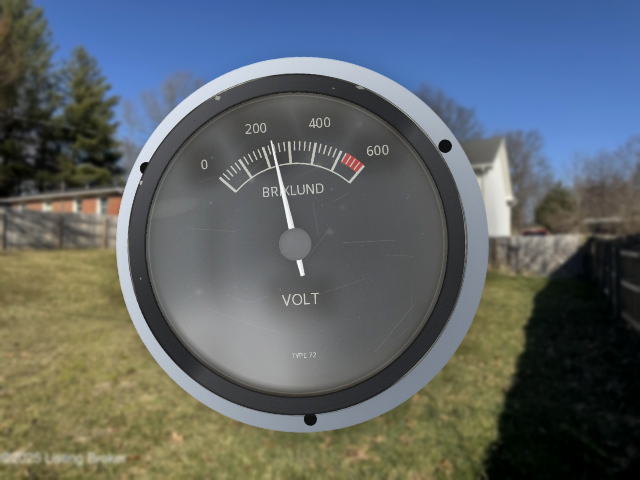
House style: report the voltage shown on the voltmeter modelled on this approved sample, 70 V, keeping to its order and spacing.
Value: 240 V
